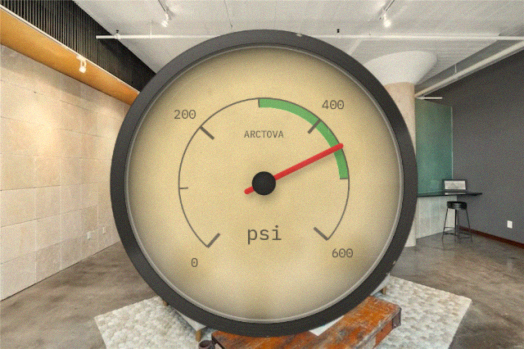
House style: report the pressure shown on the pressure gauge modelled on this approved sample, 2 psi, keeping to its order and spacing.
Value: 450 psi
